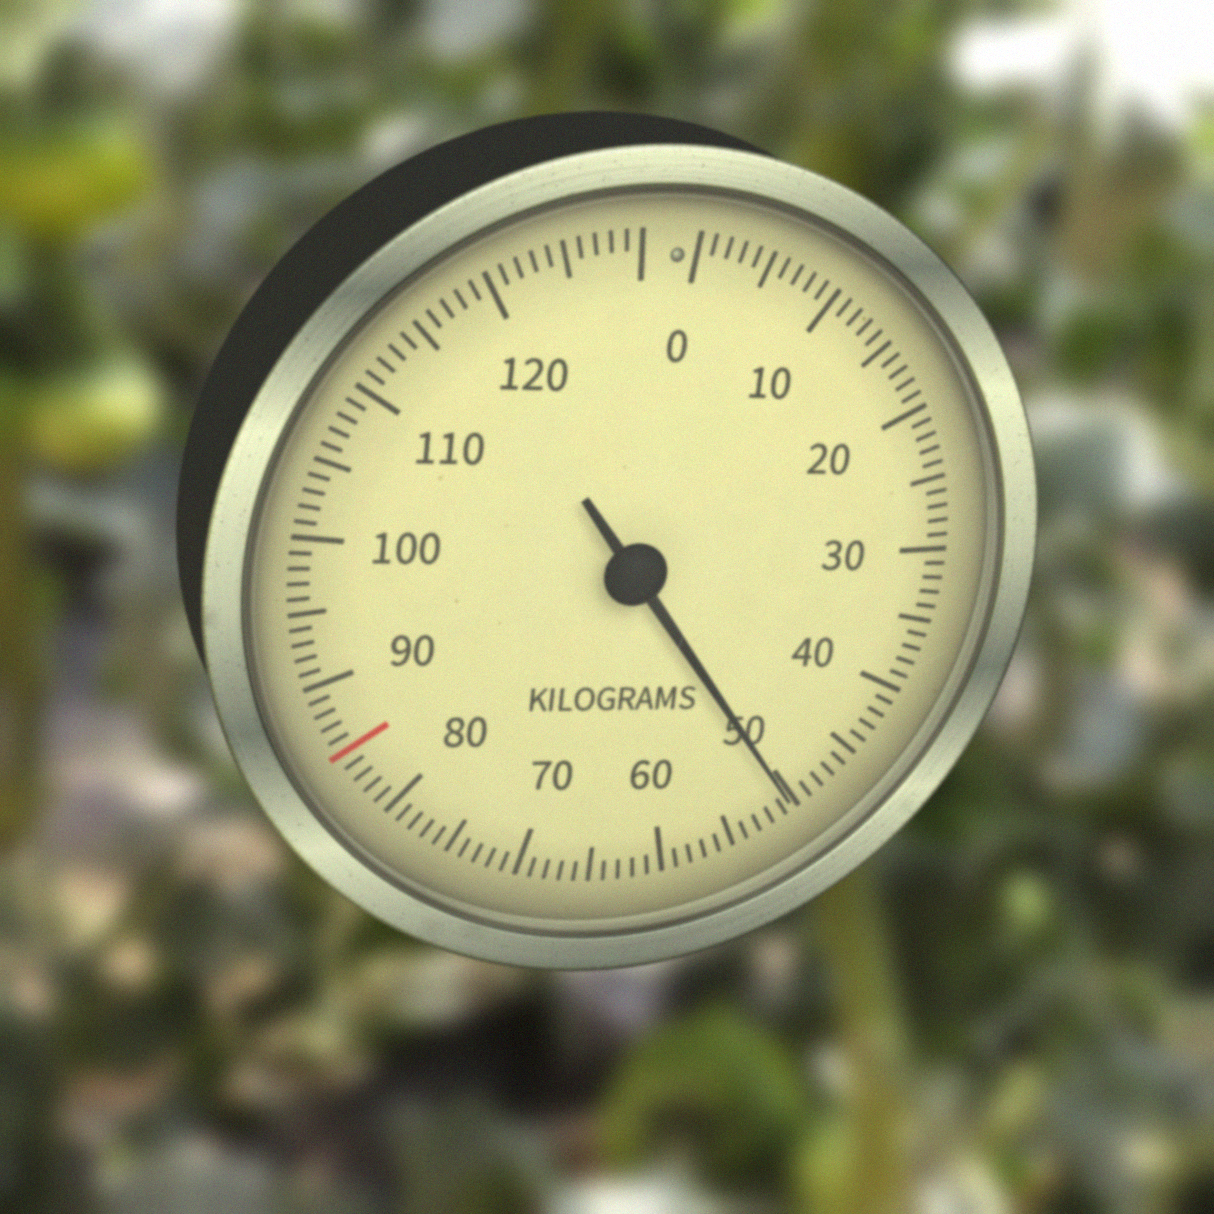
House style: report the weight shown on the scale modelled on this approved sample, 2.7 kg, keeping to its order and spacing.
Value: 50.5 kg
